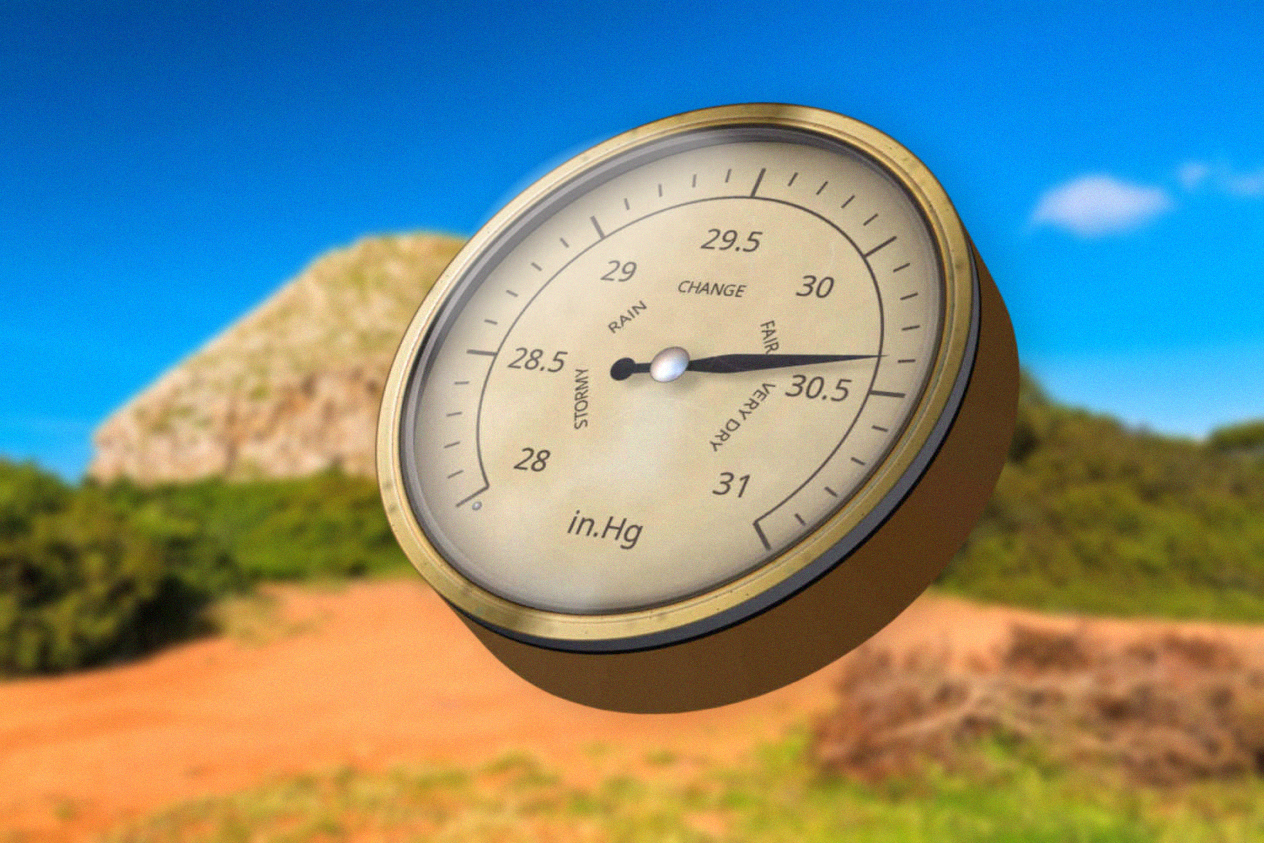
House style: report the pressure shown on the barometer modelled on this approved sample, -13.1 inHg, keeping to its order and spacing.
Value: 30.4 inHg
